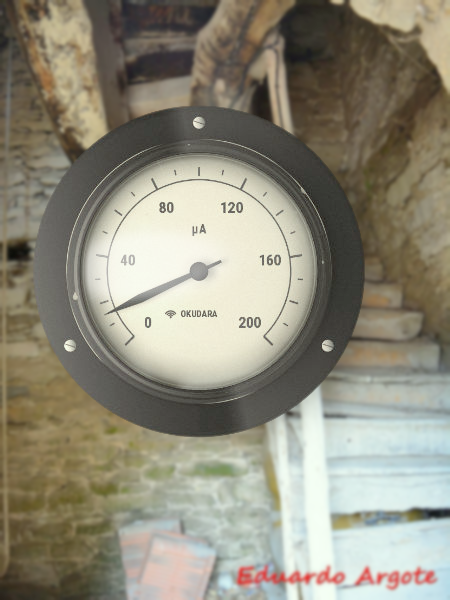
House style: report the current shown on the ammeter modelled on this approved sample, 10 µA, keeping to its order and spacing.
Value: 15 µA
